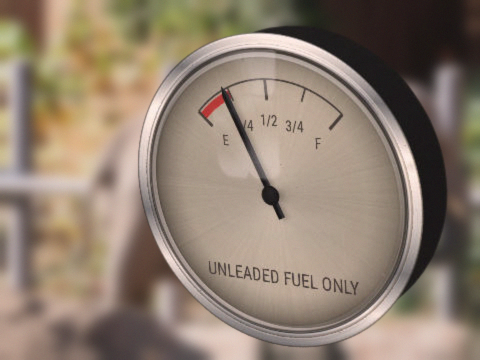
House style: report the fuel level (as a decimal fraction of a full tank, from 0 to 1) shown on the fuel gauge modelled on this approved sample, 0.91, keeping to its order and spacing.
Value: 0.25
